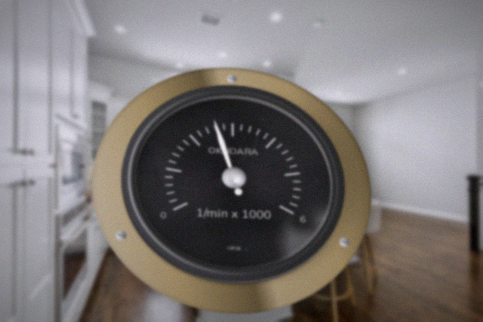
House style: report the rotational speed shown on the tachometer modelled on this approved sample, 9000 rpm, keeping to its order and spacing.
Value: 2600 rpm
